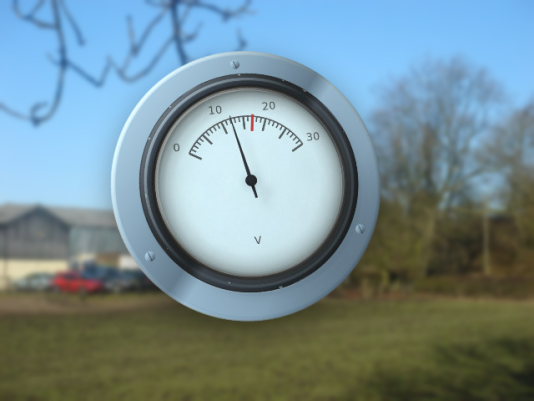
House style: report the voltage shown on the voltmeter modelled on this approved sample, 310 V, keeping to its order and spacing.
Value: 12 V
